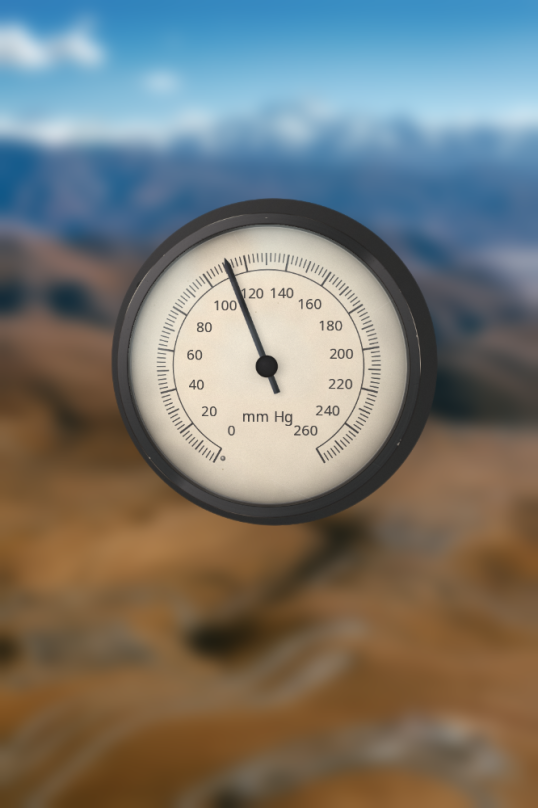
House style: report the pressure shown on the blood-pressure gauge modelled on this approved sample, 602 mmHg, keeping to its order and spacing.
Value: 112 mmHg
